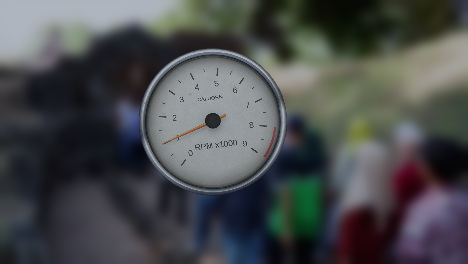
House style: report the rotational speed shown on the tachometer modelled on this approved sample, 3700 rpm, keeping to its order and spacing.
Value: 1000 rpm
